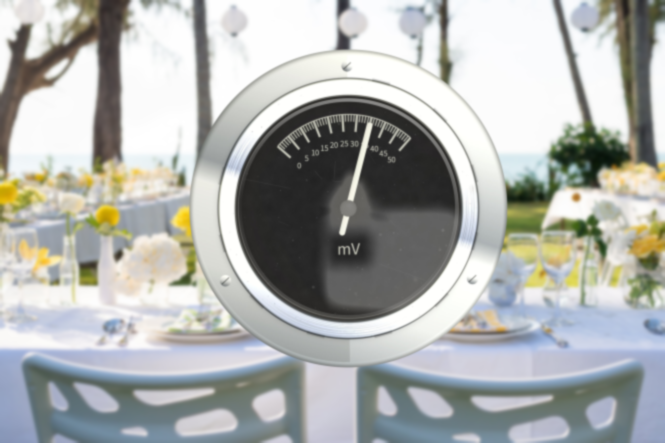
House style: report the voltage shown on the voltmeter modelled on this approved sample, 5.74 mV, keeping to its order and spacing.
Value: 35 mV
